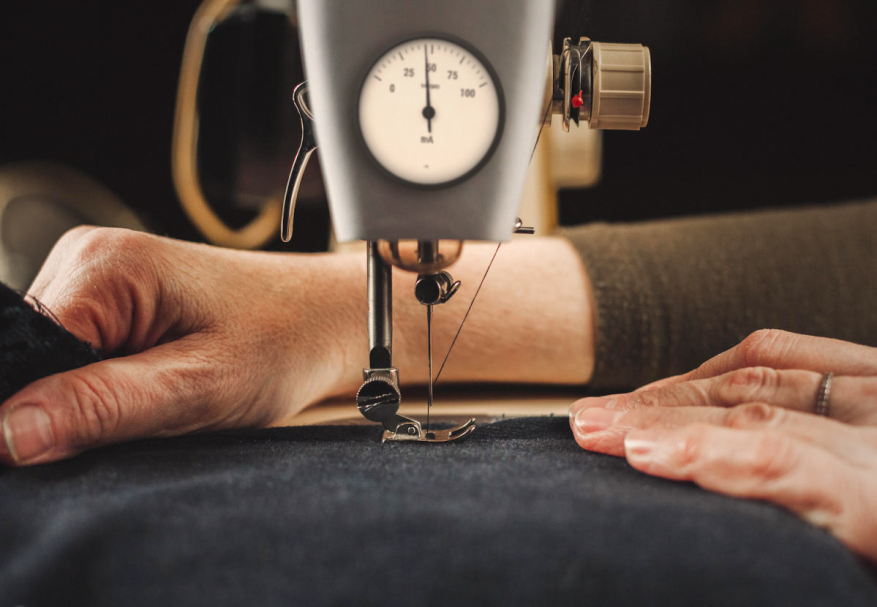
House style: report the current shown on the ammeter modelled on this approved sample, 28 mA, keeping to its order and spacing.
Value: 45 mA
